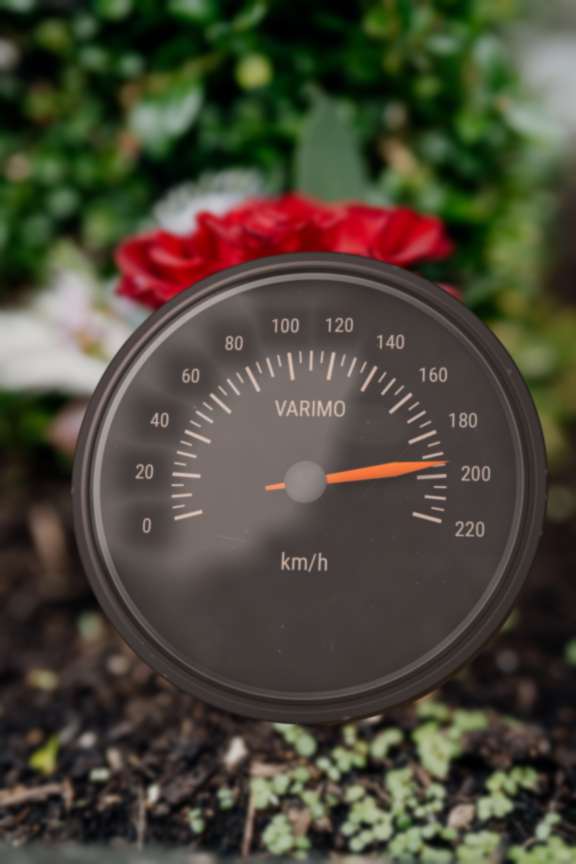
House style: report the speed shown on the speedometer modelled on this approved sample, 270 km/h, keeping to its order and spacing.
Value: 195 km/h
